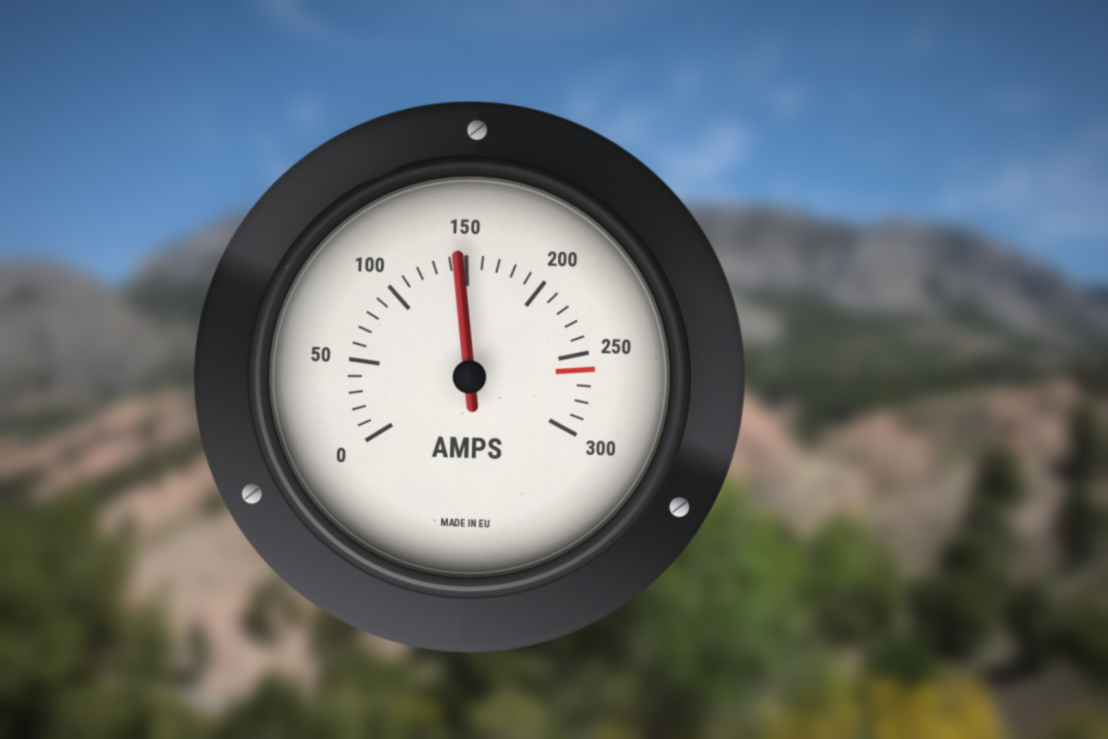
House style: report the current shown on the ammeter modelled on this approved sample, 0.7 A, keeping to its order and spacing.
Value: 145 A
